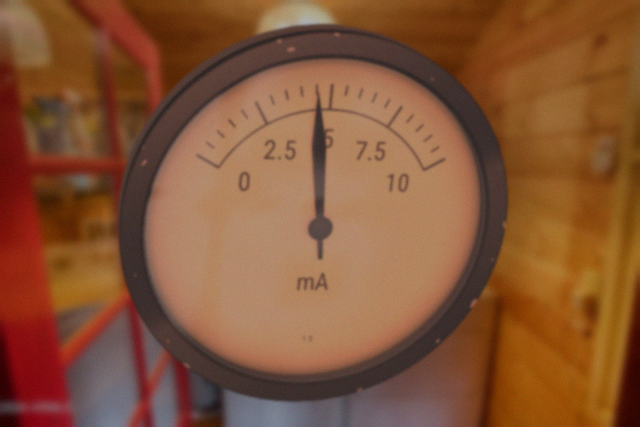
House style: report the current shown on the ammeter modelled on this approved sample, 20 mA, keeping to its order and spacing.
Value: 4.5 mA
